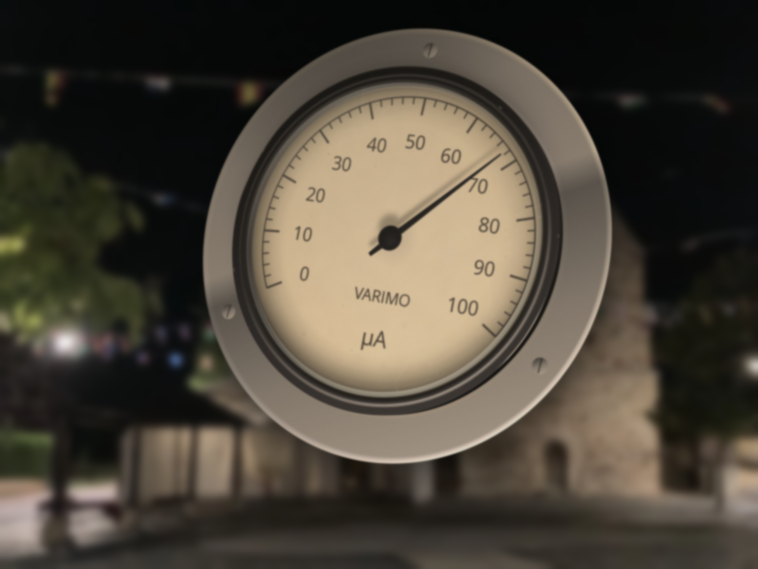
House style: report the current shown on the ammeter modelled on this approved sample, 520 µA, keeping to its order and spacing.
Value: 68 µA
